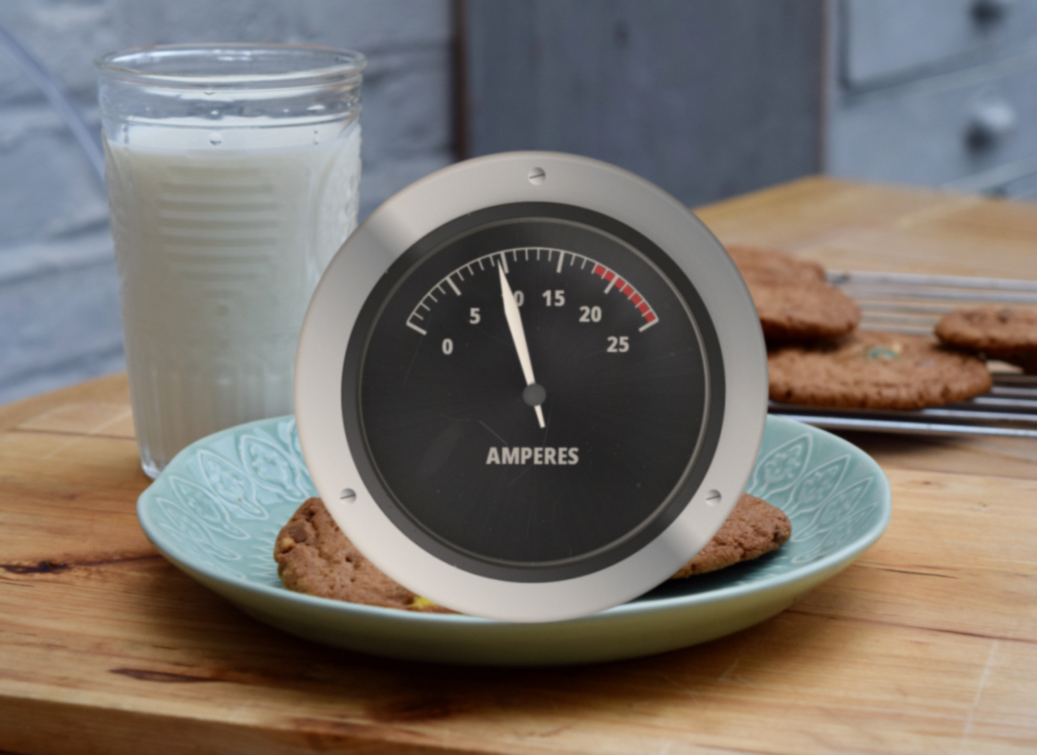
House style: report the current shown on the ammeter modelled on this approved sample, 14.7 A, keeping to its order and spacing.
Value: 9.5 A
